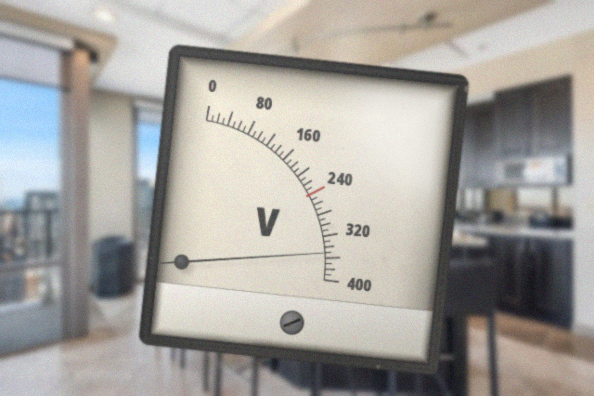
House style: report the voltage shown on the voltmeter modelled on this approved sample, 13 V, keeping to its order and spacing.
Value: 350 V
